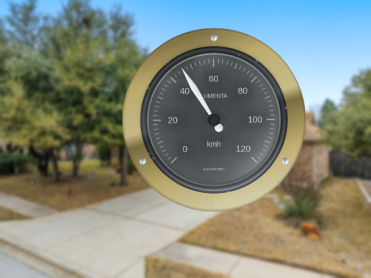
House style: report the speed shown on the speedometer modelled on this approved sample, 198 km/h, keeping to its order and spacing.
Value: 46 km/h
